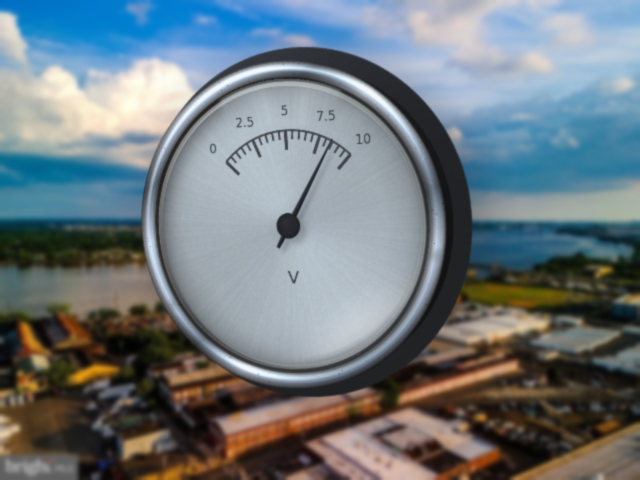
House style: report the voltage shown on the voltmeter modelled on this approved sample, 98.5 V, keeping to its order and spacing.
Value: 8.5 V
